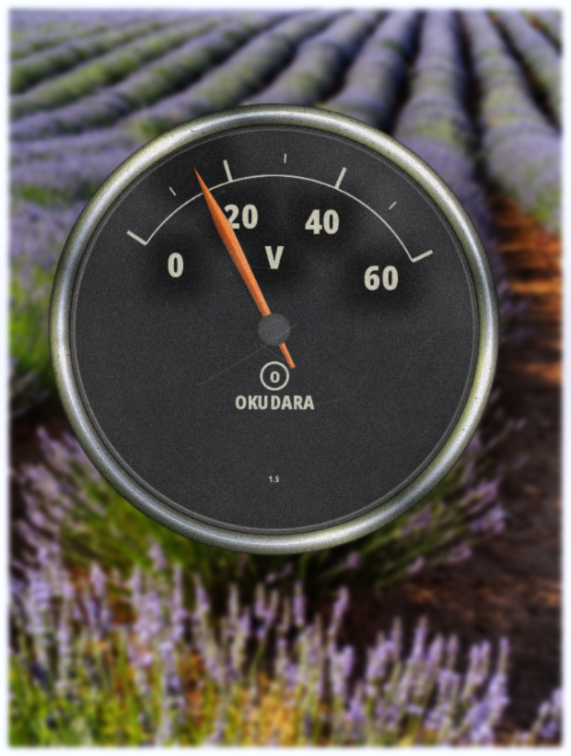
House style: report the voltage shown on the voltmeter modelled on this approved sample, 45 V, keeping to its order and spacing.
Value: 15 V
